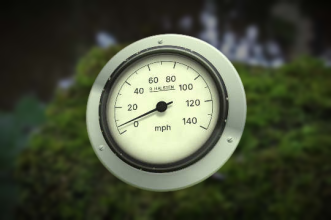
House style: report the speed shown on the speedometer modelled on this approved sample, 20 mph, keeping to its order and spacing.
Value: 5 mph
